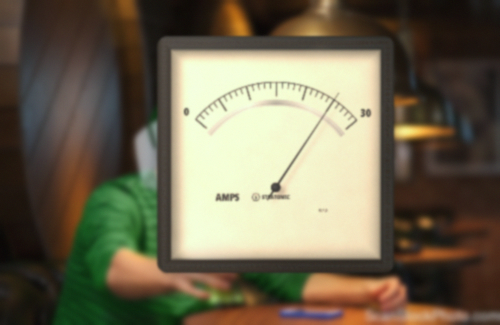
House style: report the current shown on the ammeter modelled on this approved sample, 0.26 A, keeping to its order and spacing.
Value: 25 A
